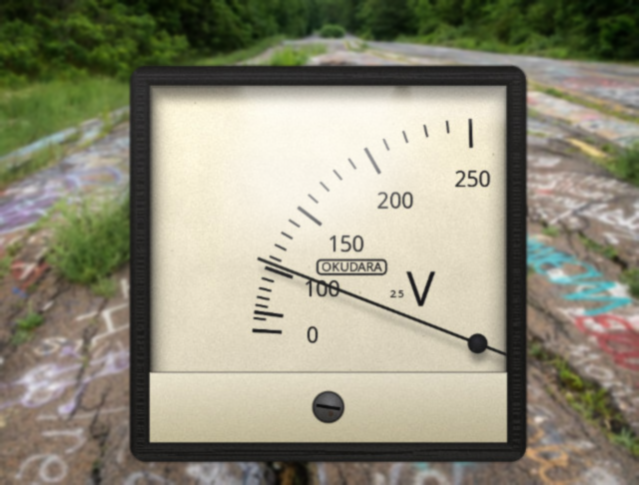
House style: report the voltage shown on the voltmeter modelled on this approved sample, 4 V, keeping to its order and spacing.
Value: 105 V
